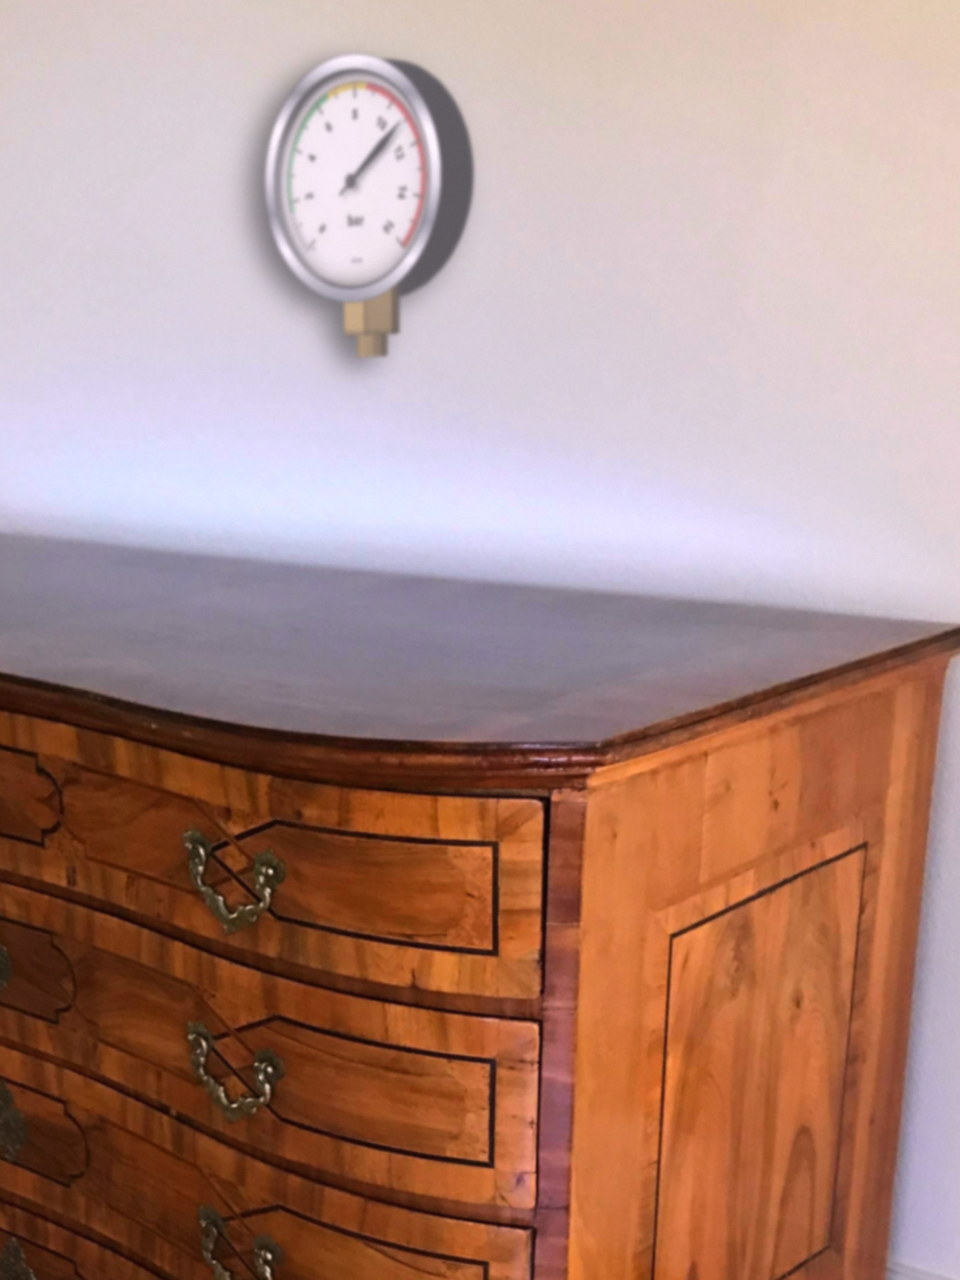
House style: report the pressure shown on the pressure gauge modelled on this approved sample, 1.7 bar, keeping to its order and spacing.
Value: 11 bar
